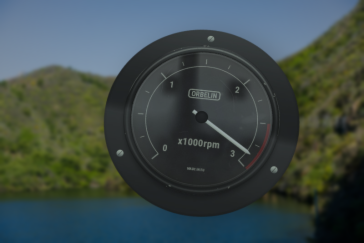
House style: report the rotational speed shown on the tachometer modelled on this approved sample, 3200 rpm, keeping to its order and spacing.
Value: 2875 rpm
